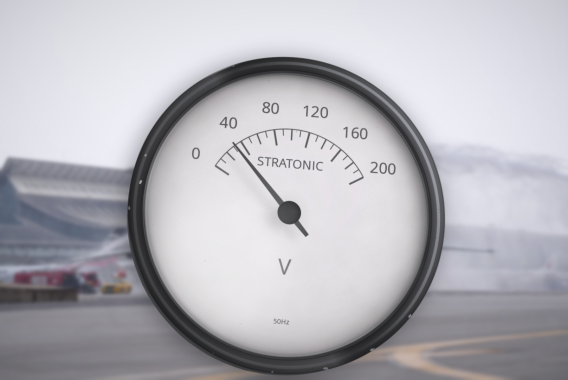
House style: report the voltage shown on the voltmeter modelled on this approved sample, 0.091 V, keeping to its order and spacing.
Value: 30 V
